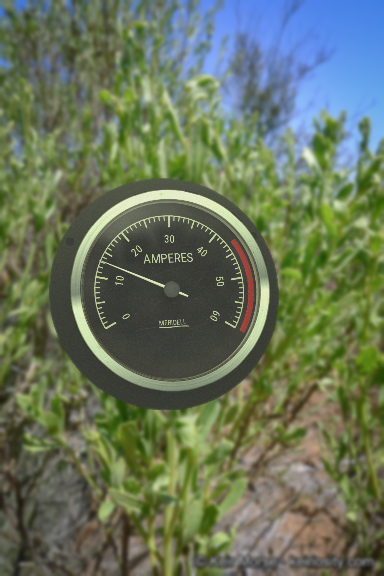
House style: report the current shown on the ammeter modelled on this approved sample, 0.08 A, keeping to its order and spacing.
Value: 13 A
